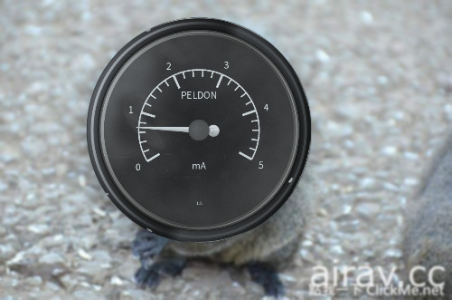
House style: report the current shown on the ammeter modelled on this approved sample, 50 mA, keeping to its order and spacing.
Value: 0.7 mA
